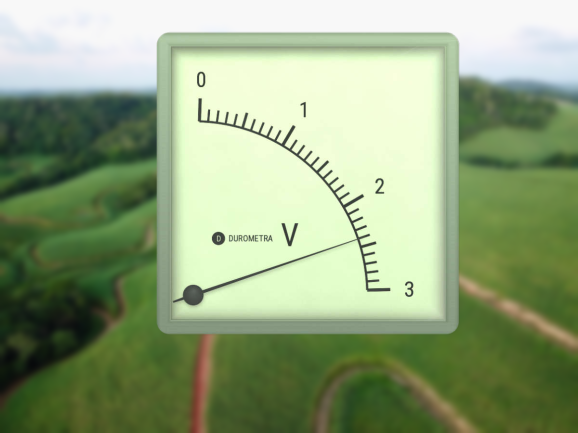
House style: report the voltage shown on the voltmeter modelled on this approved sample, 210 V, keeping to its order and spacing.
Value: 2.4 V
